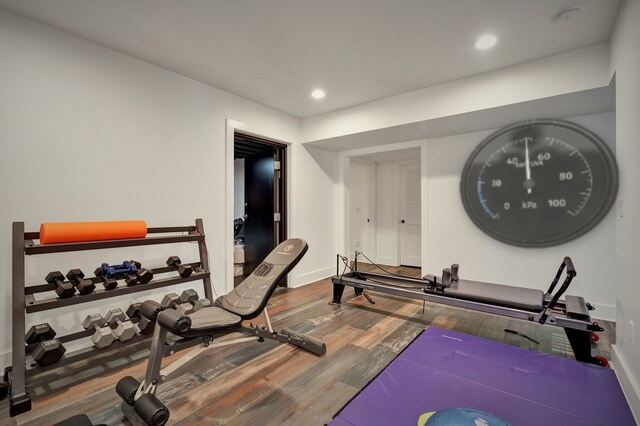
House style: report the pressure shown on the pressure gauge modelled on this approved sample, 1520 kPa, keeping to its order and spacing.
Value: 50 kPa
